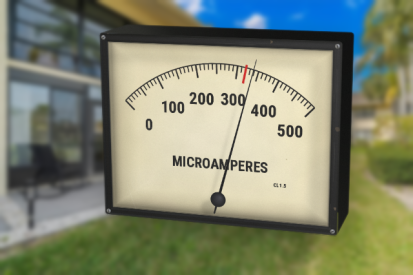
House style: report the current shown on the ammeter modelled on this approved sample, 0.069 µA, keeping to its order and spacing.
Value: 340 µA
